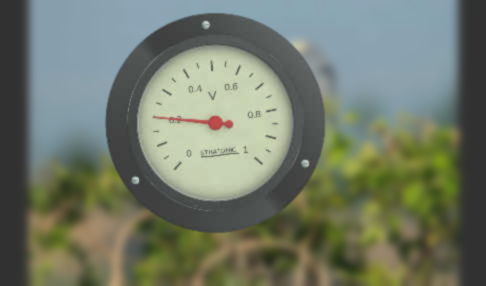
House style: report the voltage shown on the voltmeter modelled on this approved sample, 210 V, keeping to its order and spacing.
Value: 0.2 V
